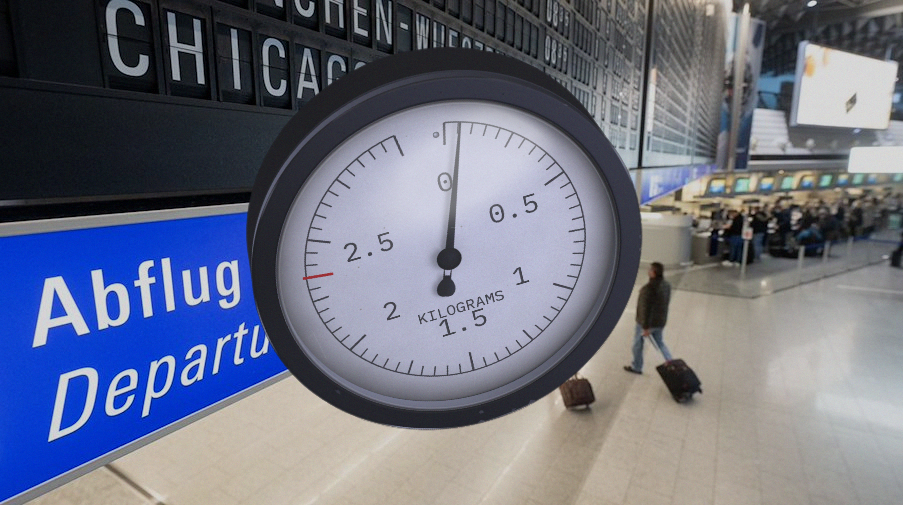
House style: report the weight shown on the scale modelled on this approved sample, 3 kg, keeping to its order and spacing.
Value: 0.05 kg
